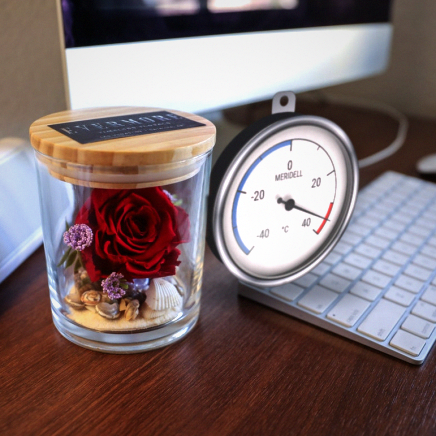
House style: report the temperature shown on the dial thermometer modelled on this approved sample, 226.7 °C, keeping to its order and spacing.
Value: 35 °C
